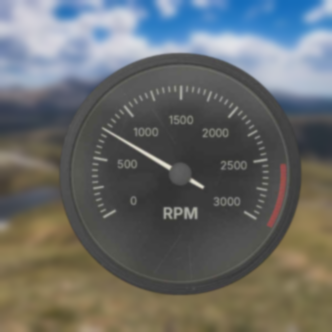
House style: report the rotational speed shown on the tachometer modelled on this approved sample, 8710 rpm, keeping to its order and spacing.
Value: 750 rpm
